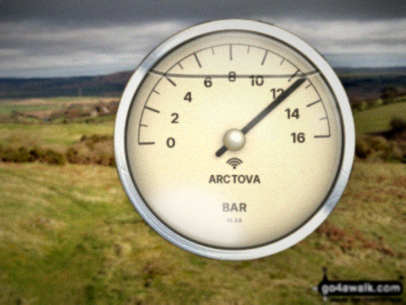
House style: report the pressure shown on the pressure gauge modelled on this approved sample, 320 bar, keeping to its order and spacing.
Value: 12.5 bar
